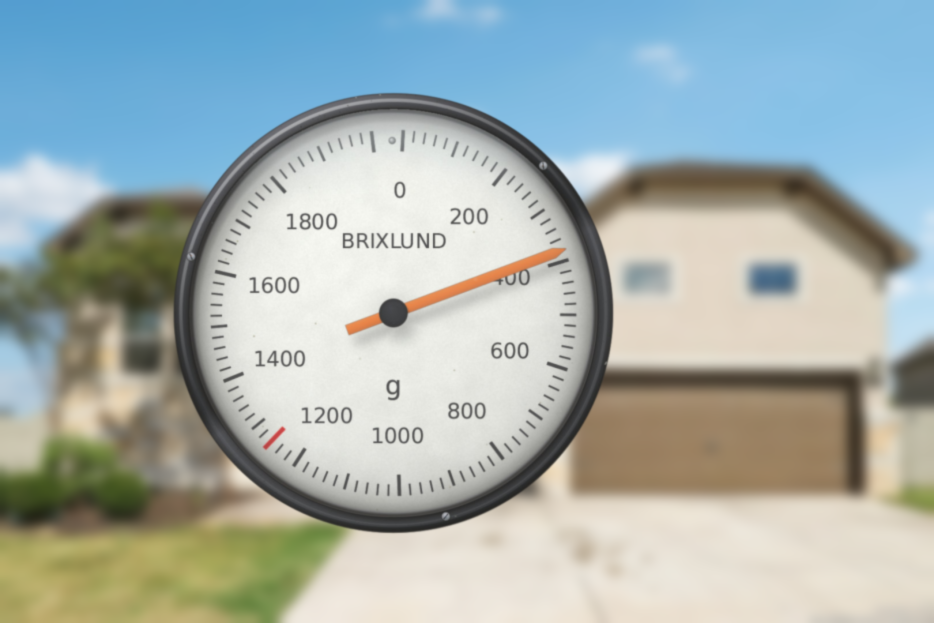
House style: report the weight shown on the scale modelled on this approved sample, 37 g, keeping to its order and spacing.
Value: 380 g
